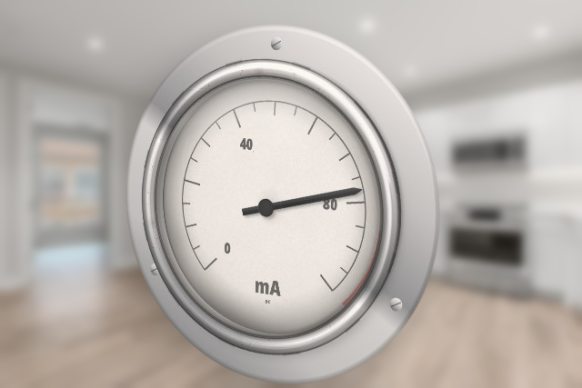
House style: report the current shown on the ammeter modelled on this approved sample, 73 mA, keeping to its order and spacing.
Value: 77.5 mA
